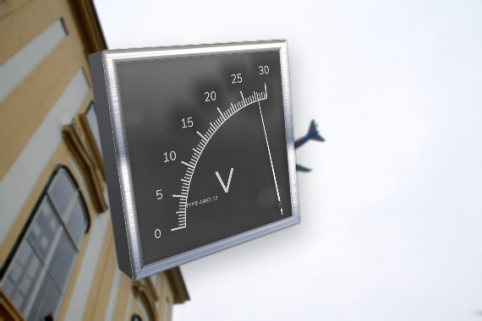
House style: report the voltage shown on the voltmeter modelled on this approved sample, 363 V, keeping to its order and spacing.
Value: 27.5 V
